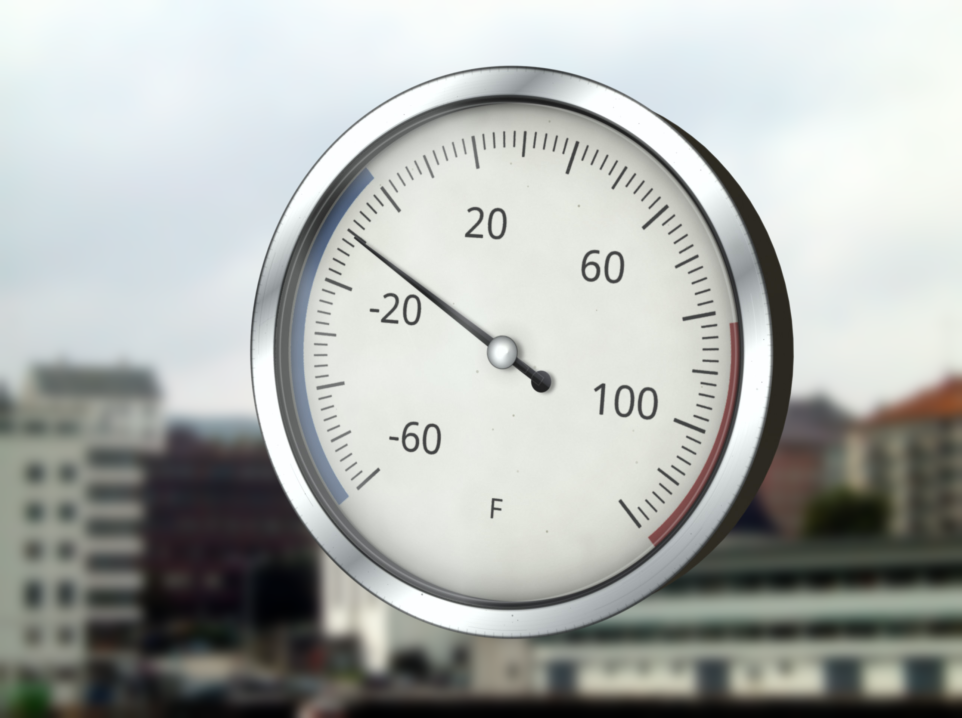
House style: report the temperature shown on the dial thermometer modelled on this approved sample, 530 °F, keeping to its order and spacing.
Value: -10 °F
